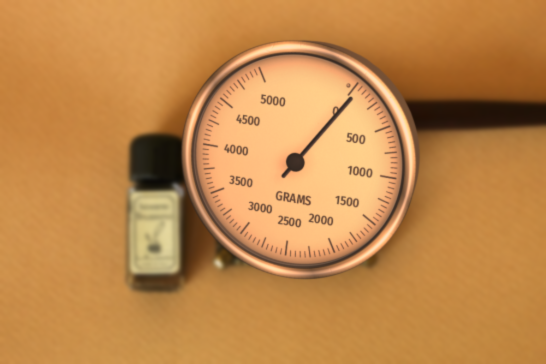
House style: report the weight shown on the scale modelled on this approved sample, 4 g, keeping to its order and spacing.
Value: 50 g
